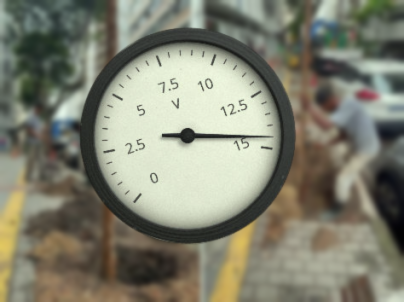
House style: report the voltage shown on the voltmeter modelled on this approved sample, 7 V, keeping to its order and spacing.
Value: 14.5 V
